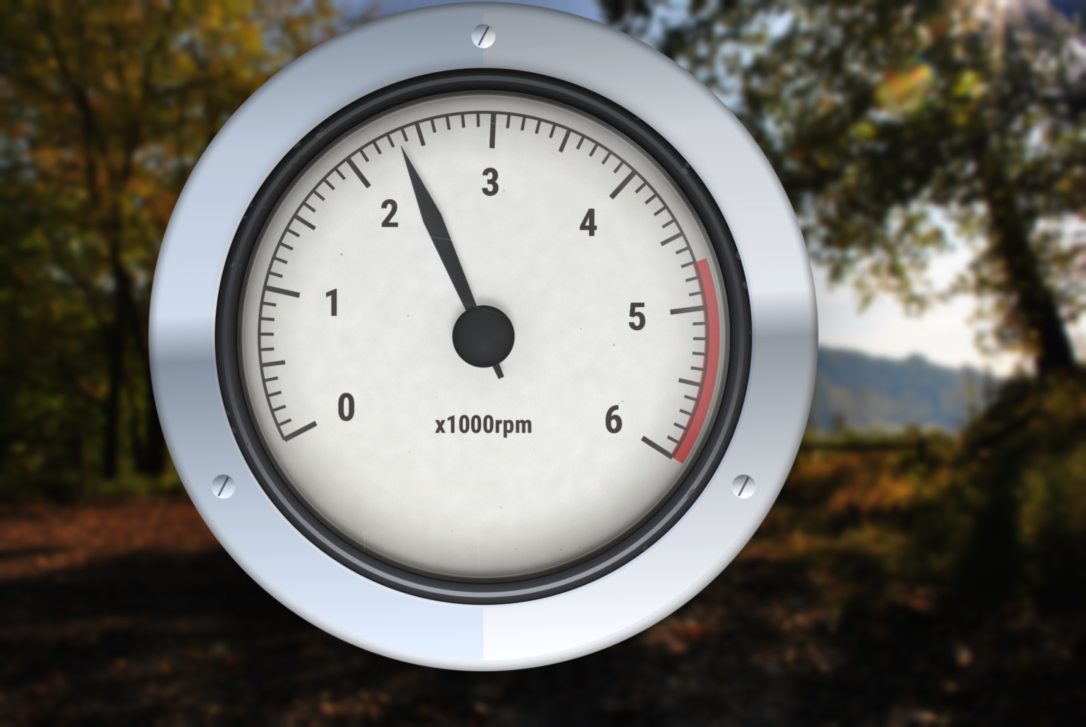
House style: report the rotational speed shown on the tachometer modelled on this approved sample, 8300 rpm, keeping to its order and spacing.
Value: 2350 rpm
